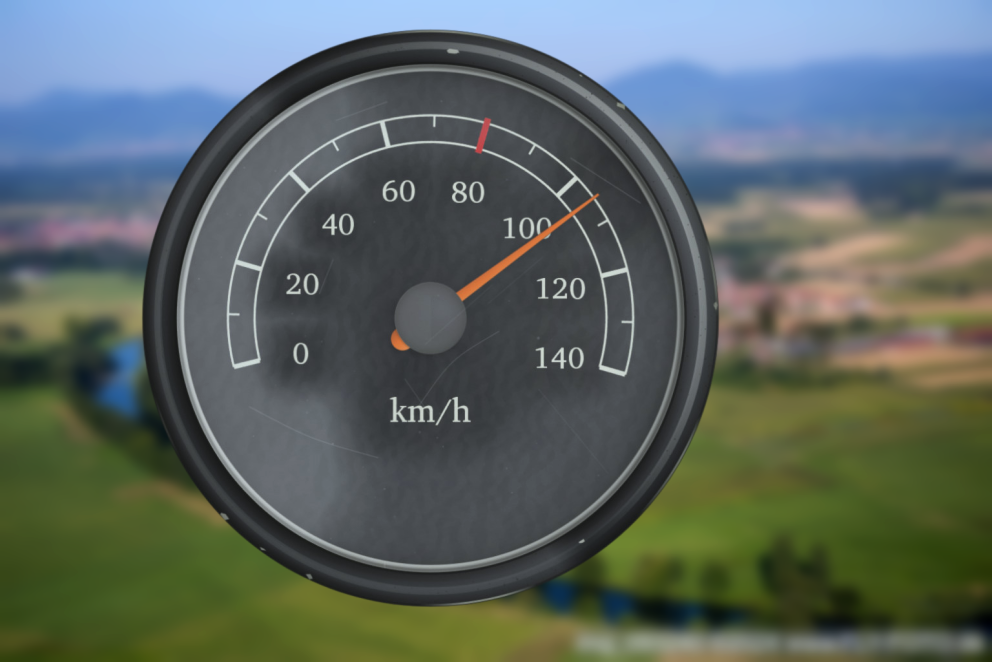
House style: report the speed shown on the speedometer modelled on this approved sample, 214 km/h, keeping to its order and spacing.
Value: 105 km/h
